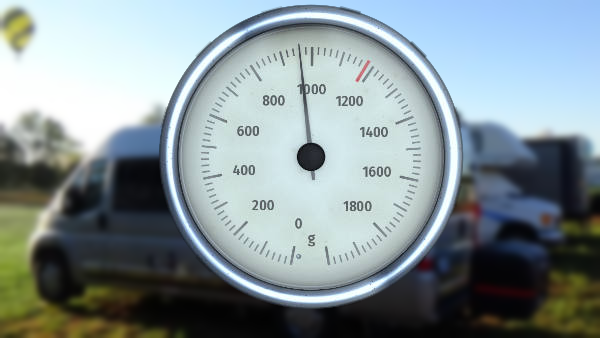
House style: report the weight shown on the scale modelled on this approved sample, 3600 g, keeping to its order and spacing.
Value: 960 g
